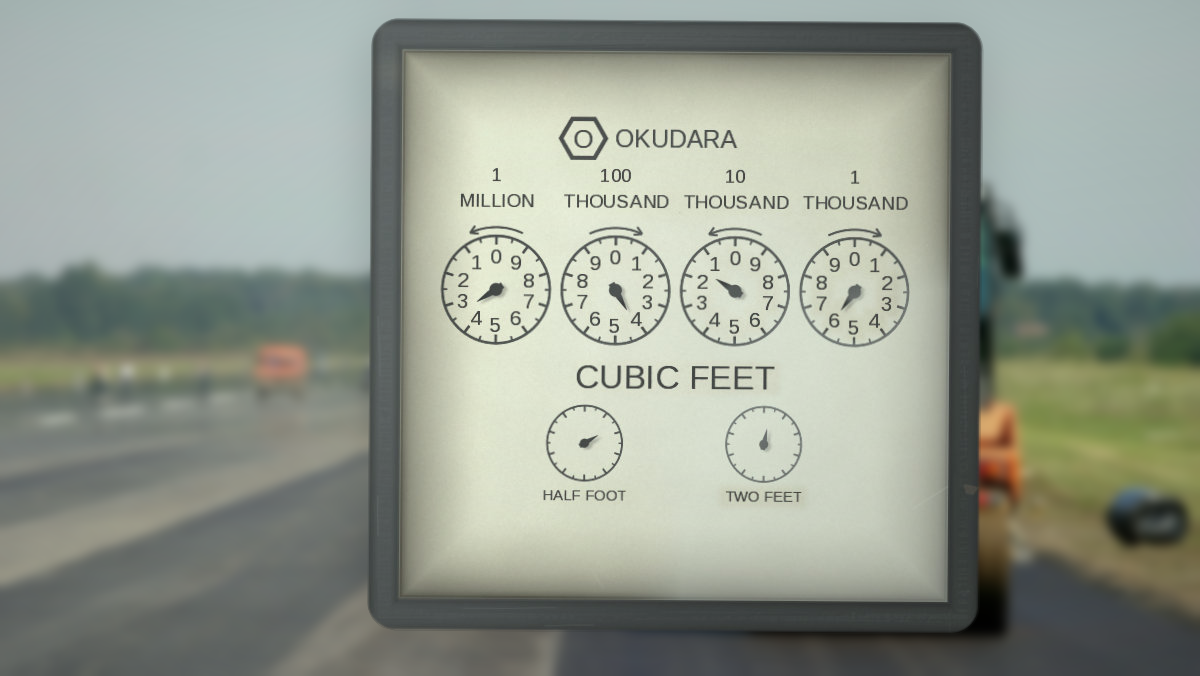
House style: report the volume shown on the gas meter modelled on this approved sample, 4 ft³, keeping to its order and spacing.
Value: 341600 ft³
